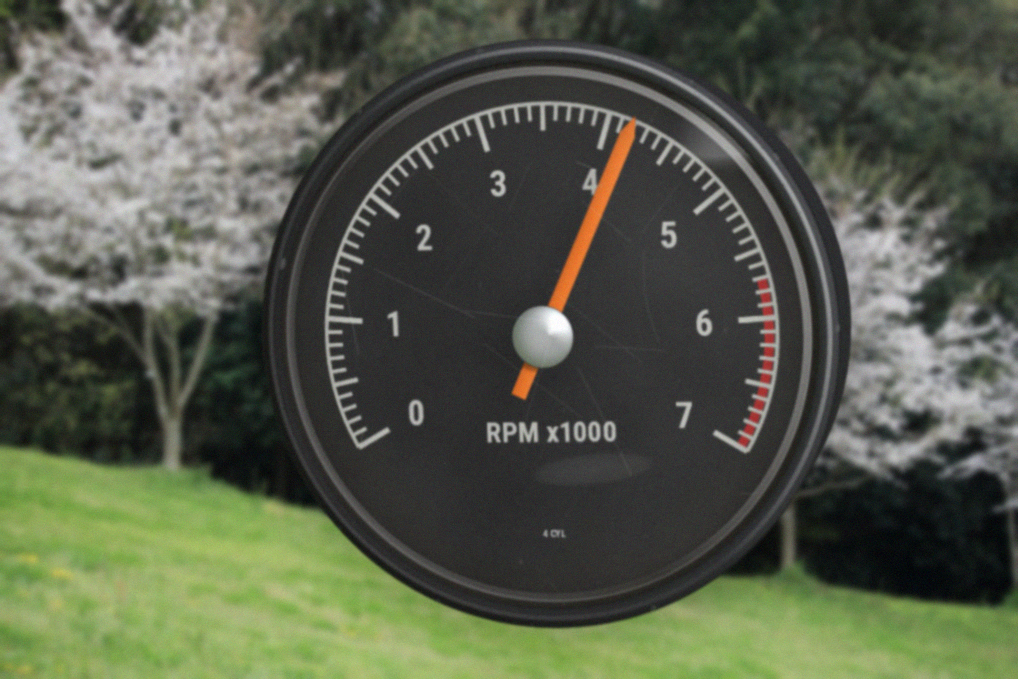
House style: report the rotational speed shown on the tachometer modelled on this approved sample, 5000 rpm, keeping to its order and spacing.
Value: 4200 rpm
